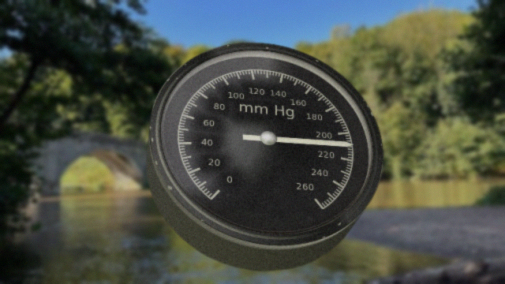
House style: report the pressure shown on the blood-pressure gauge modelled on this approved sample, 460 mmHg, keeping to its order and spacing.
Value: 210 mmHg
